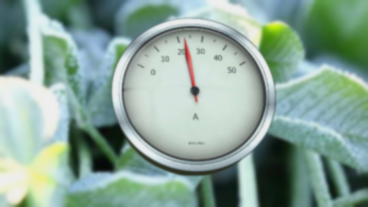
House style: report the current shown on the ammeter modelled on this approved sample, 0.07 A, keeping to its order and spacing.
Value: 22.5 A
